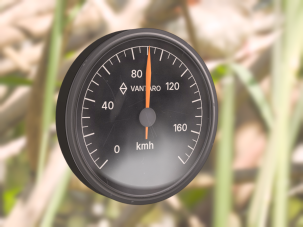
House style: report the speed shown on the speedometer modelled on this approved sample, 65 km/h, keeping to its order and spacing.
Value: 90 km/h
